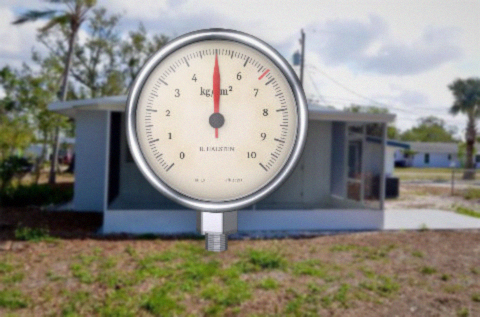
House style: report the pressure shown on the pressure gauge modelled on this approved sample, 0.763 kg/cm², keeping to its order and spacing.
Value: 5 kg/cm²
